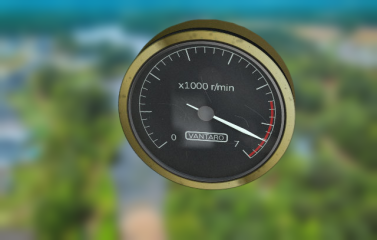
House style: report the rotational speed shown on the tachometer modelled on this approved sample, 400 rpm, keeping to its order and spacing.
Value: 6400 rpm
